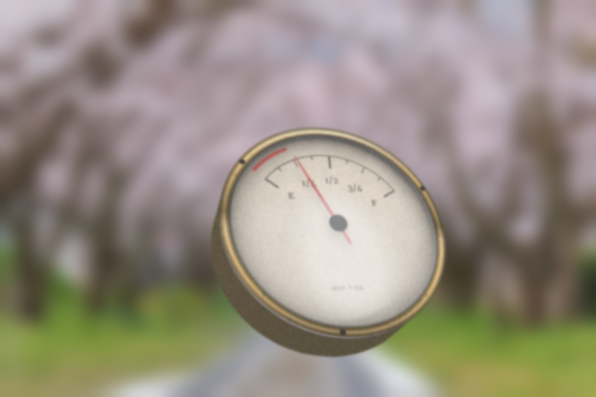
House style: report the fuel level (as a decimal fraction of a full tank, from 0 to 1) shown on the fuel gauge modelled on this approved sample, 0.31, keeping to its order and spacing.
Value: 0.25
